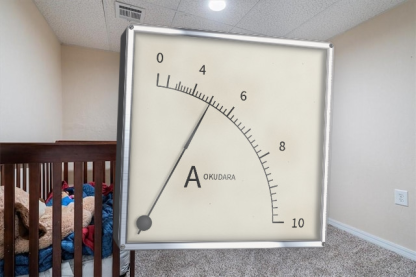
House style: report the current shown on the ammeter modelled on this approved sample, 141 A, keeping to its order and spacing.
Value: 5 A
